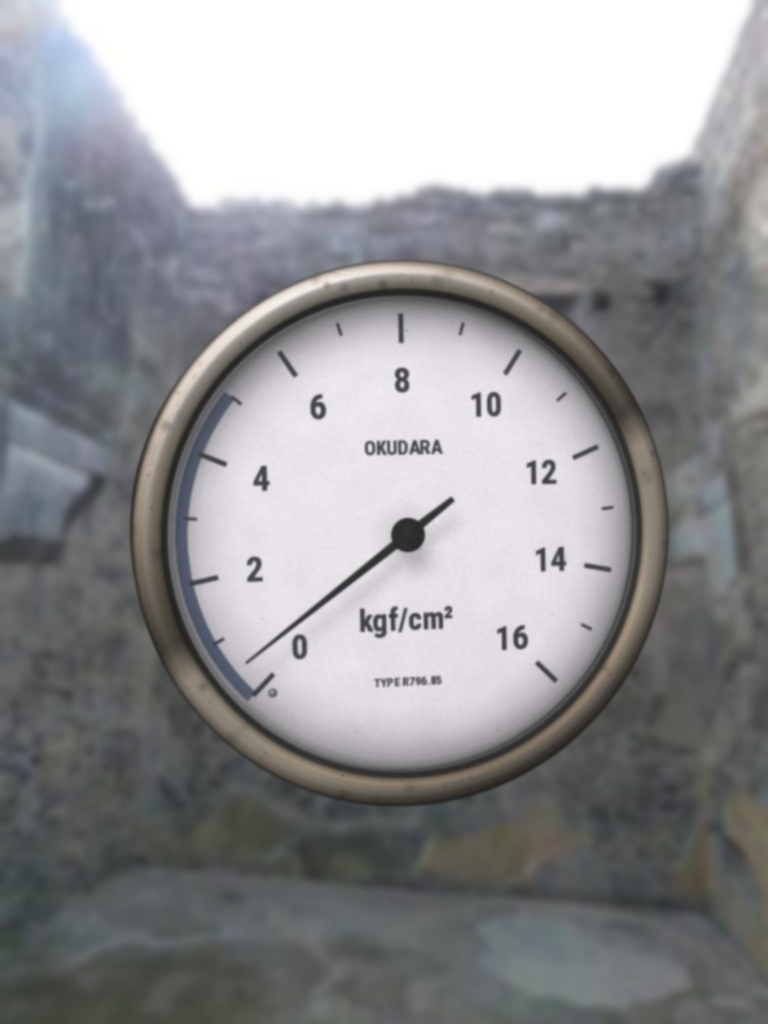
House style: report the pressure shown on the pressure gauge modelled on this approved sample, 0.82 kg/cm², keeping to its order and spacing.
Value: 0.5 kg/cm²
